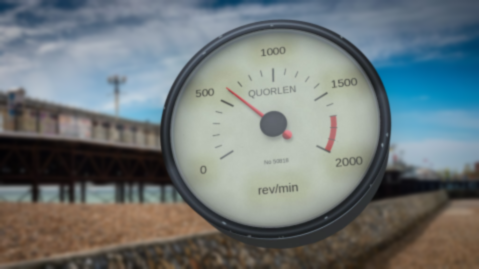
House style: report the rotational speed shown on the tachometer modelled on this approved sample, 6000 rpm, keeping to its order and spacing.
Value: 600 rpm
